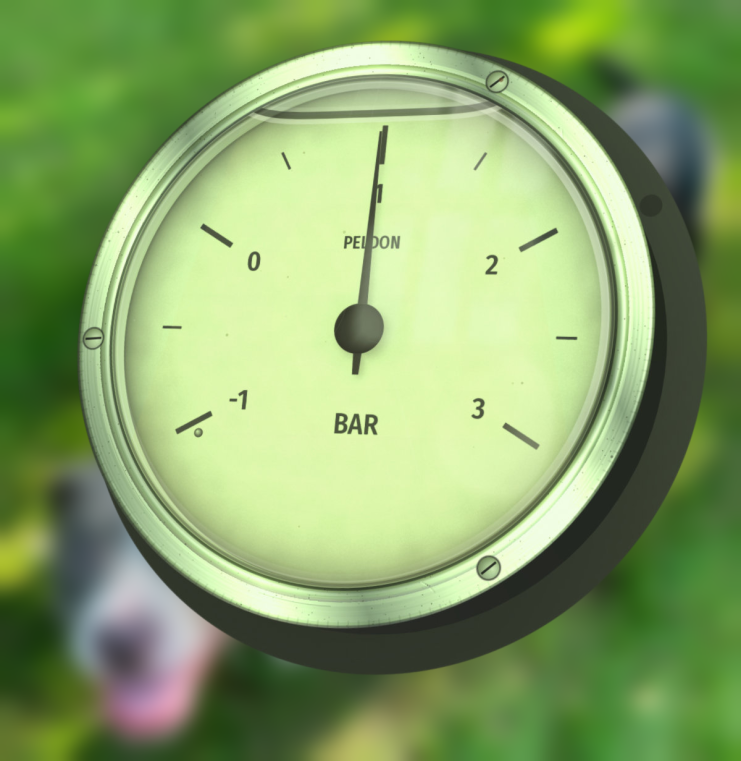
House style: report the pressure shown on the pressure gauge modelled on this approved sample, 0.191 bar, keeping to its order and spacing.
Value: 1 bar
